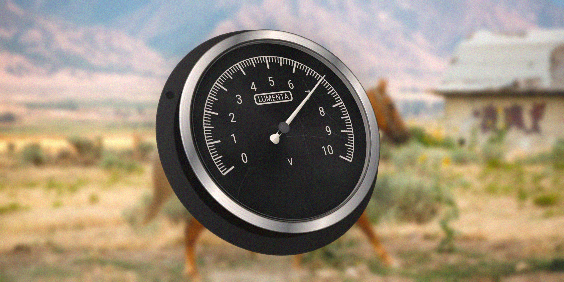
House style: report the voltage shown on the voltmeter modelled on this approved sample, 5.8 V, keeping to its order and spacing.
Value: 7 V
